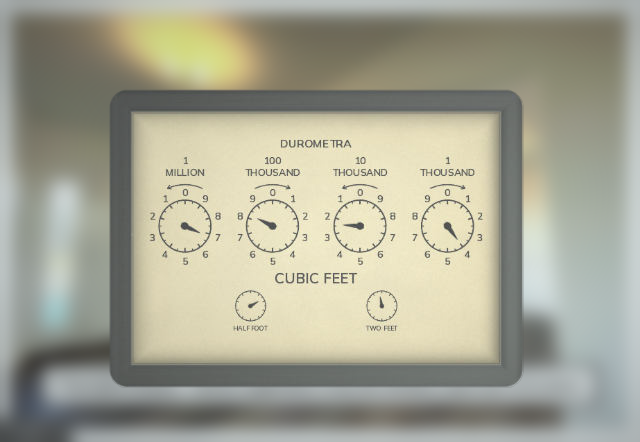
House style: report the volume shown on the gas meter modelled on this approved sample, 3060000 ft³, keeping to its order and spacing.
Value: 682400 ft³
